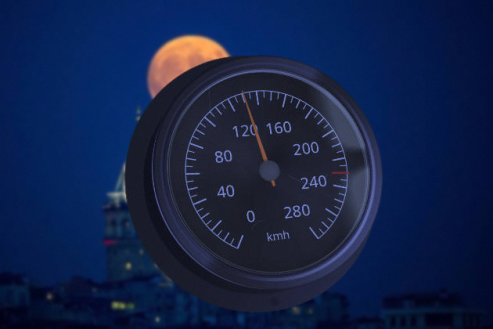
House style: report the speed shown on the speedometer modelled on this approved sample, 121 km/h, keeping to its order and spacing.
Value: 130 km/h
